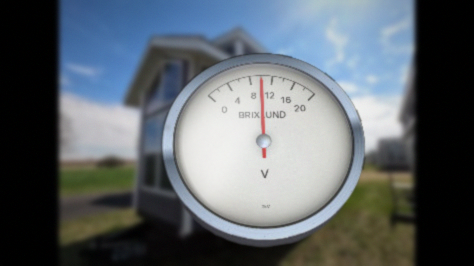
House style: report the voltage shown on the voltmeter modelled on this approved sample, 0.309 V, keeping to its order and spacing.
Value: 10 V
